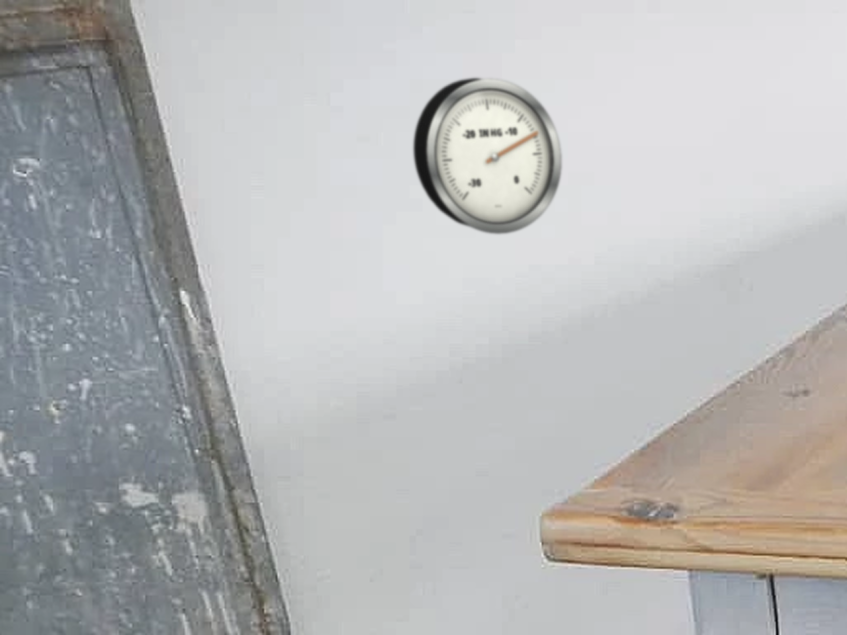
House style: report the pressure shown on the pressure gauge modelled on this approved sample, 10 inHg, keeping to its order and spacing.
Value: -7.5 inHg
